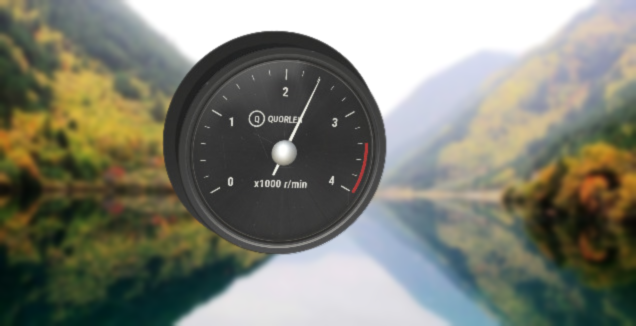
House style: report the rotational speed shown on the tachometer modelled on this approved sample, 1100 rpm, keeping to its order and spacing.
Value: 2400 rpm
